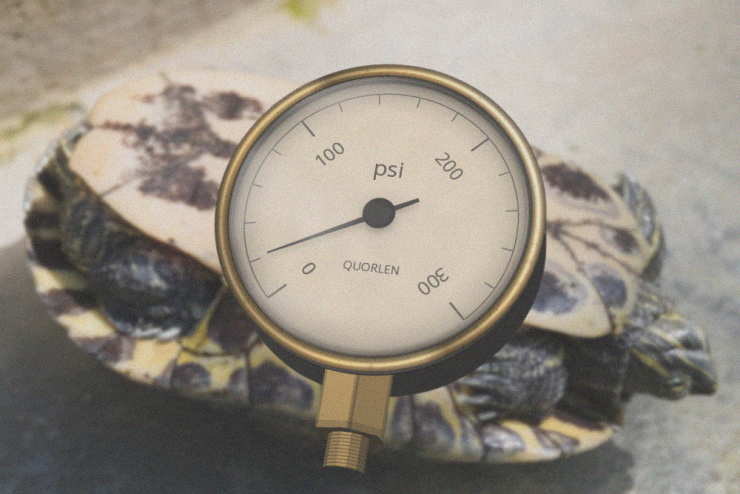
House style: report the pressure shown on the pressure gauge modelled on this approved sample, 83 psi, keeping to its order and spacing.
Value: 20 psi
